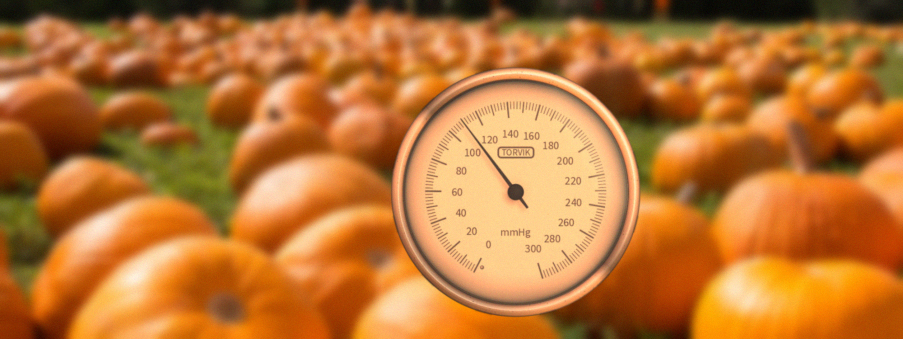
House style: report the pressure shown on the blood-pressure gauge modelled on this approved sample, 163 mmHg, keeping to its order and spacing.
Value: 110 mmHg
